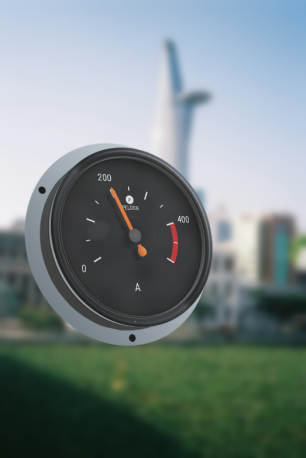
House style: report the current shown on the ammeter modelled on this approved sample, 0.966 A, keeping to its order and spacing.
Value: 200 A
